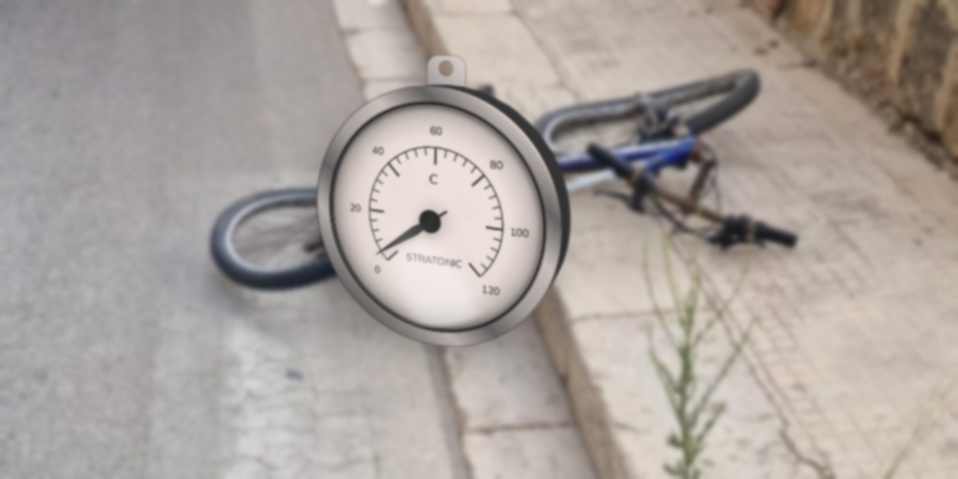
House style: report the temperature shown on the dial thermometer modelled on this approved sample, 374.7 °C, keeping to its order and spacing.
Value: 4 °C
